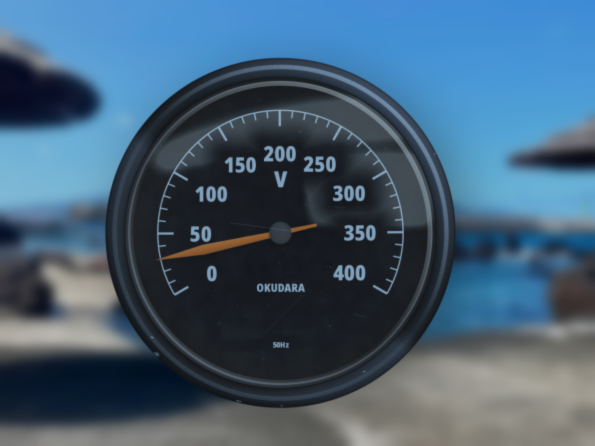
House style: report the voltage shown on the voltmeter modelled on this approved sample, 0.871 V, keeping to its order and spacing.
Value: 30 V
